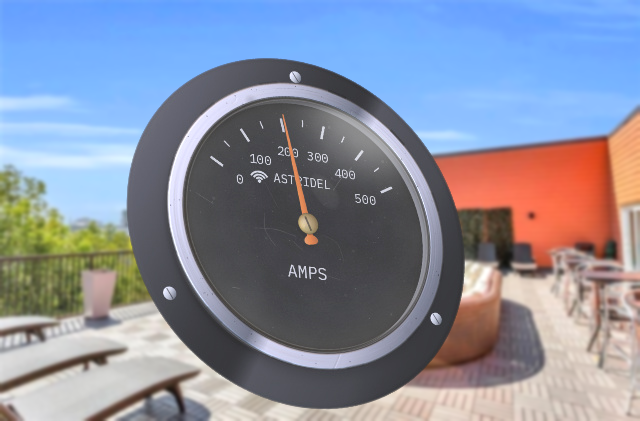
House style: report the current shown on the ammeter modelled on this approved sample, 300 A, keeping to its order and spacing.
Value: 200 A
